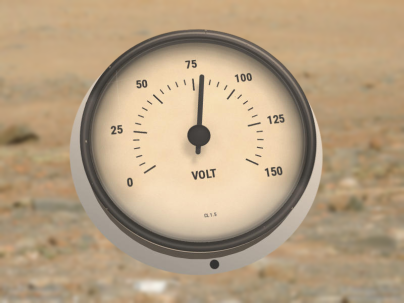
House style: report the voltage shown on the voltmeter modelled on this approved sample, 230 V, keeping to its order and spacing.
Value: 80 V
